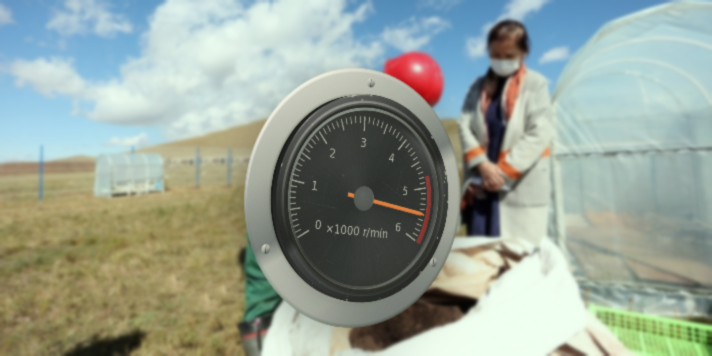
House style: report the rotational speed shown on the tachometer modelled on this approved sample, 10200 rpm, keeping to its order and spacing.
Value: 5500 rpm
